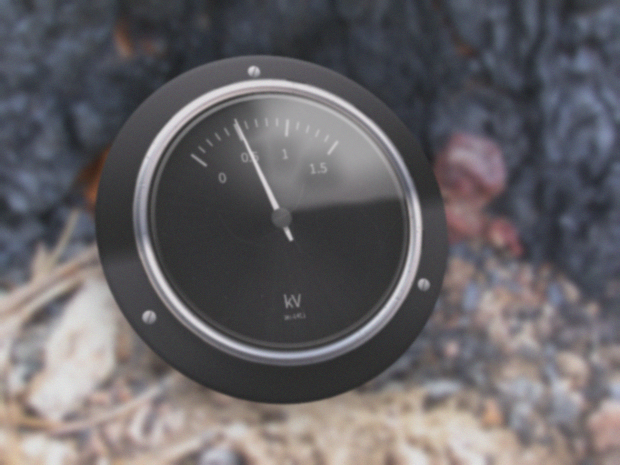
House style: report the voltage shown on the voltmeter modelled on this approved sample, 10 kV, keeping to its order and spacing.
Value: 0.5 kV
